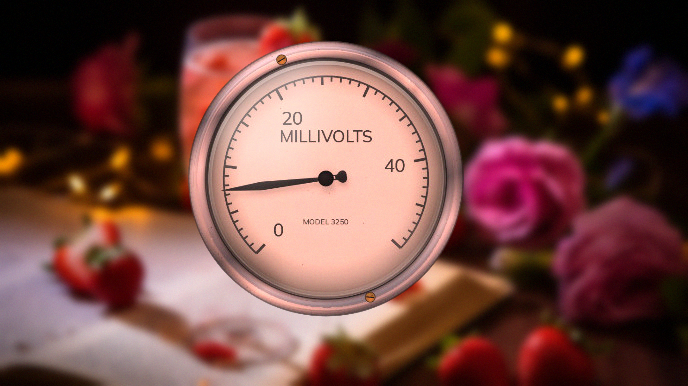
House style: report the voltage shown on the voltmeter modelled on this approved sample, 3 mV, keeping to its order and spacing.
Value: 7.5 mV
